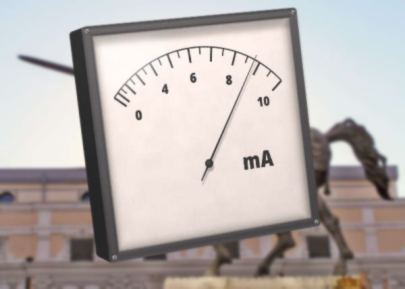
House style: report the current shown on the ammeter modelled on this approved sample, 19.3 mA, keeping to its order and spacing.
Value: 8.75 mA
